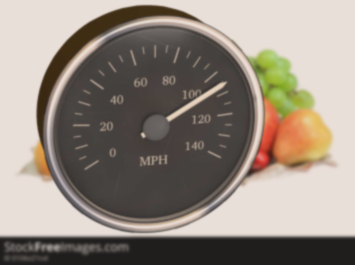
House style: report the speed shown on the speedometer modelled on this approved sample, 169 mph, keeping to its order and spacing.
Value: 105 mph
